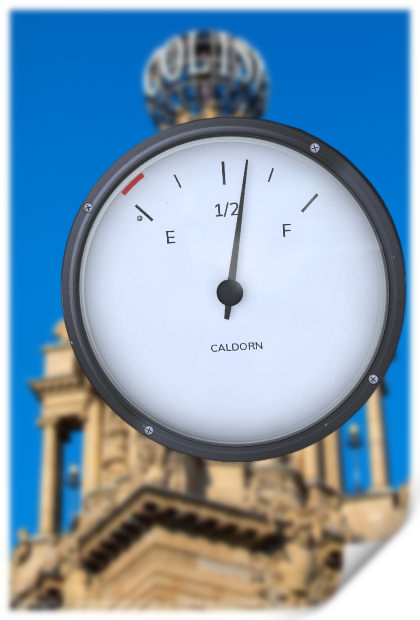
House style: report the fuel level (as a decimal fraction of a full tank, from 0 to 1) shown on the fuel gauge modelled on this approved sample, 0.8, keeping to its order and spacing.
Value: 0.625
